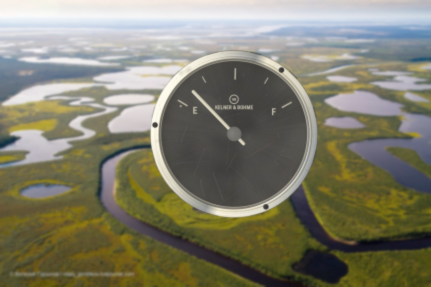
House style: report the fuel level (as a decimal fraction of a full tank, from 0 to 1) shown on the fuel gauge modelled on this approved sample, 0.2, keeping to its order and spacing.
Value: 0.125
